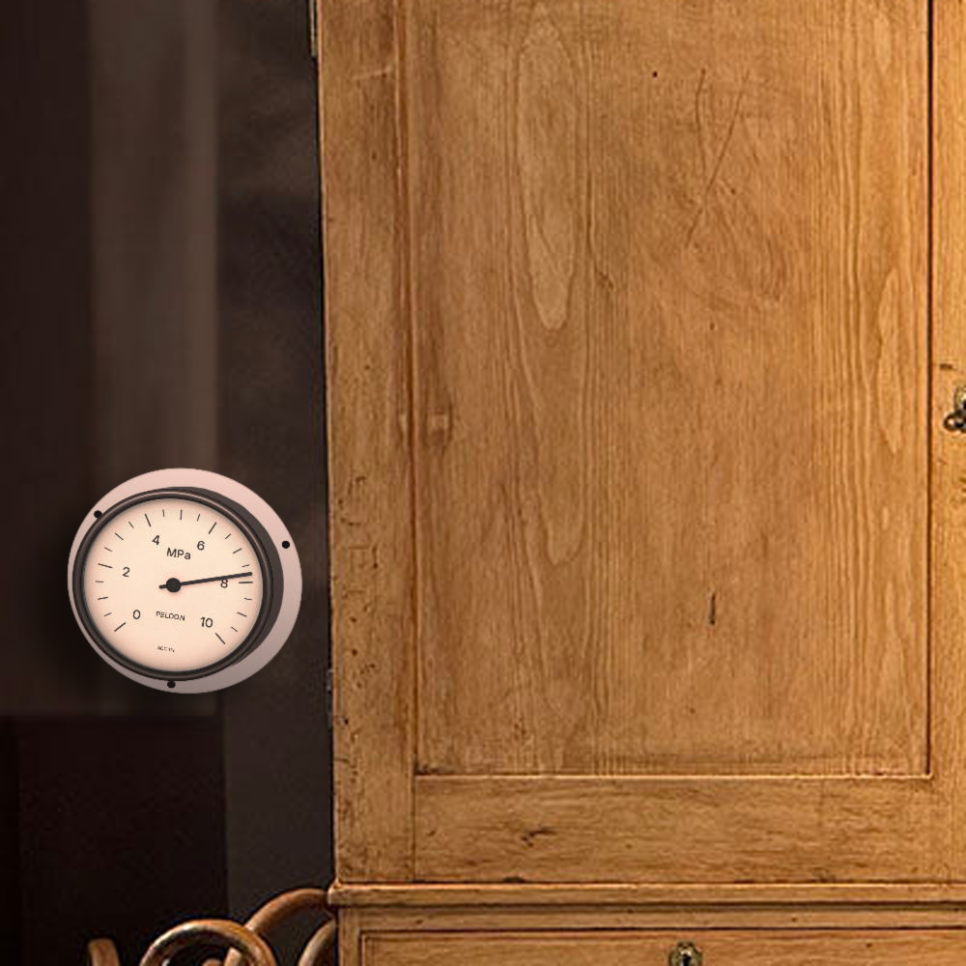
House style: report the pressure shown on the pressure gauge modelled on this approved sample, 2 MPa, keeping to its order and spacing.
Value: 7.75 MPa
